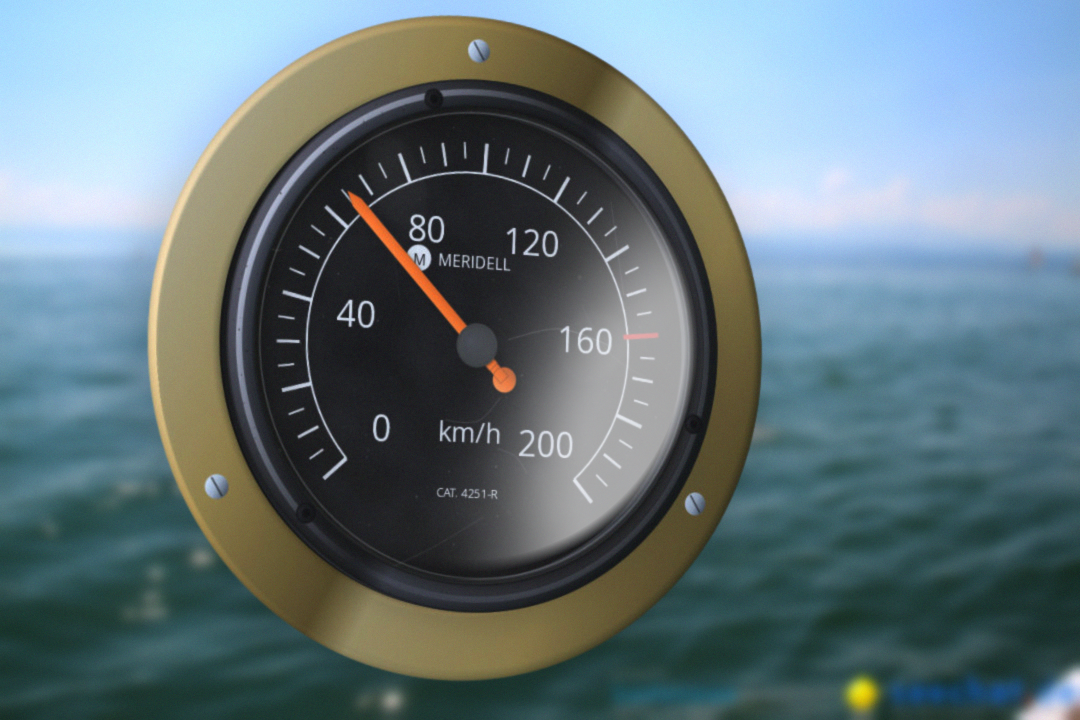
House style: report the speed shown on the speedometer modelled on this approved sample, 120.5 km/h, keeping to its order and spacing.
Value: 65 km/h
